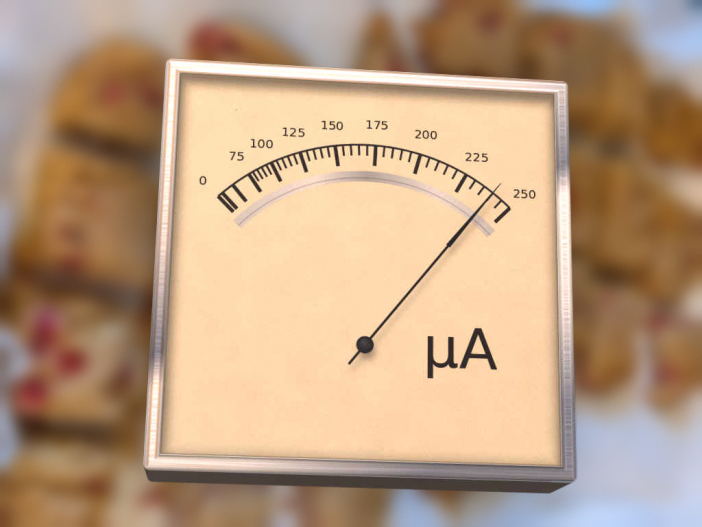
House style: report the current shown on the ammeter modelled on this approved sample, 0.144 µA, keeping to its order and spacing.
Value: 240 µA
